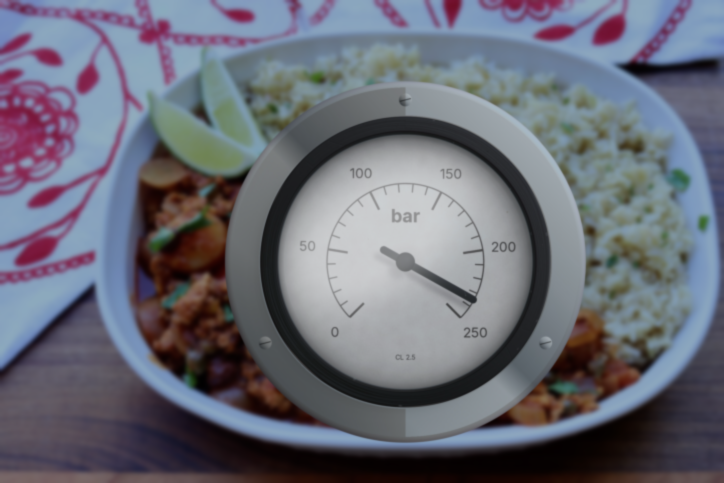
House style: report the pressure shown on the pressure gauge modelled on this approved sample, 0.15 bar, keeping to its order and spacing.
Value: 235 bar
